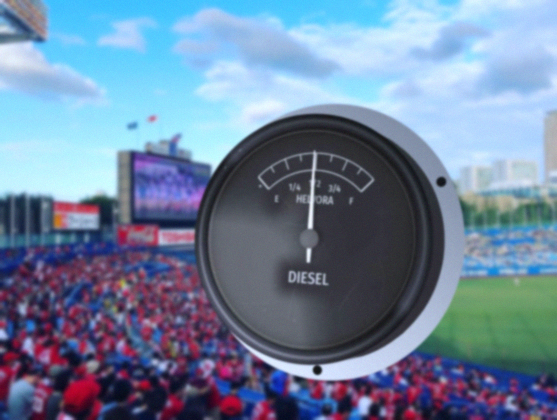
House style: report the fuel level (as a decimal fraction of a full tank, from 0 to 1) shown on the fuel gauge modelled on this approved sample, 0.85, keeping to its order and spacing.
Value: 0.5
